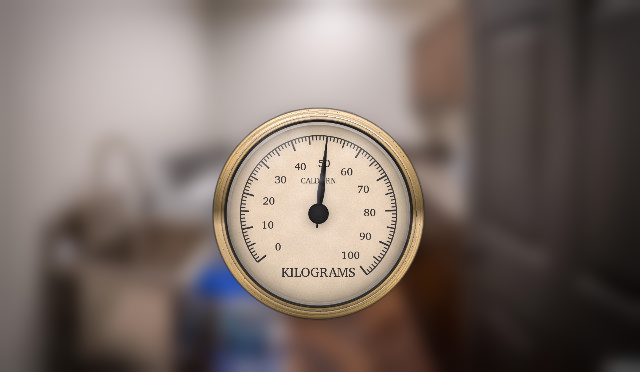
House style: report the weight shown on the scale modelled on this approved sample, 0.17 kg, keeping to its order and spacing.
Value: 50 kg
